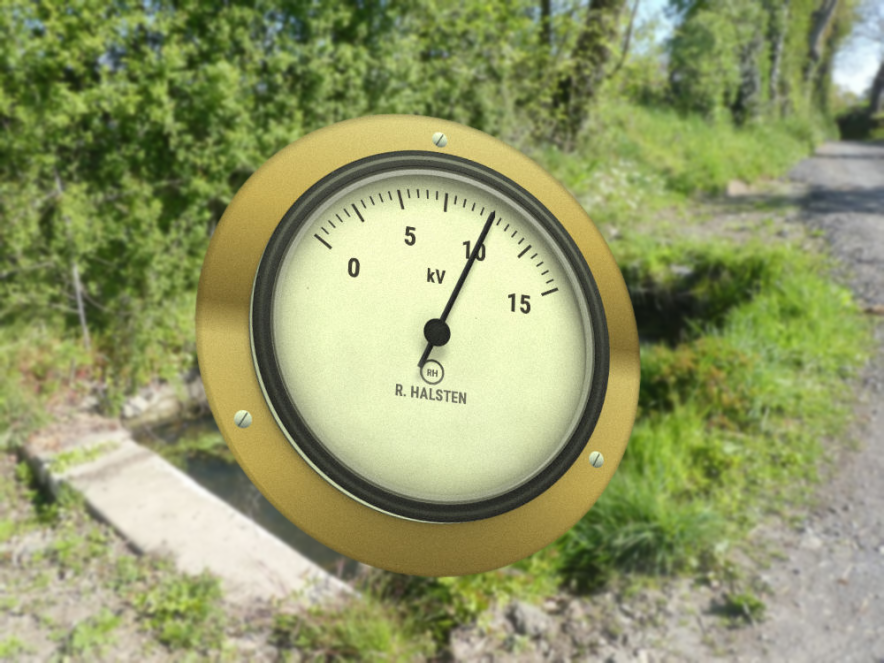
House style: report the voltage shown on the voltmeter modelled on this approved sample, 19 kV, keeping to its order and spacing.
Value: 10 kV
